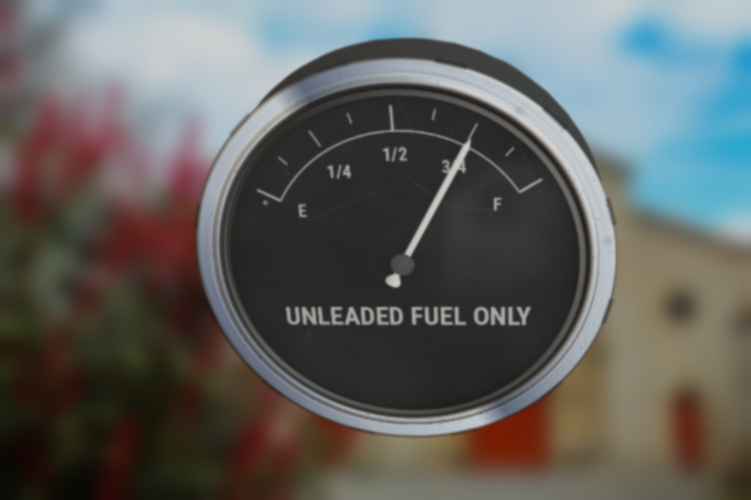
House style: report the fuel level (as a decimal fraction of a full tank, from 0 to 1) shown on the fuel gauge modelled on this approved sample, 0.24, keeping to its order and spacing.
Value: 0.75
